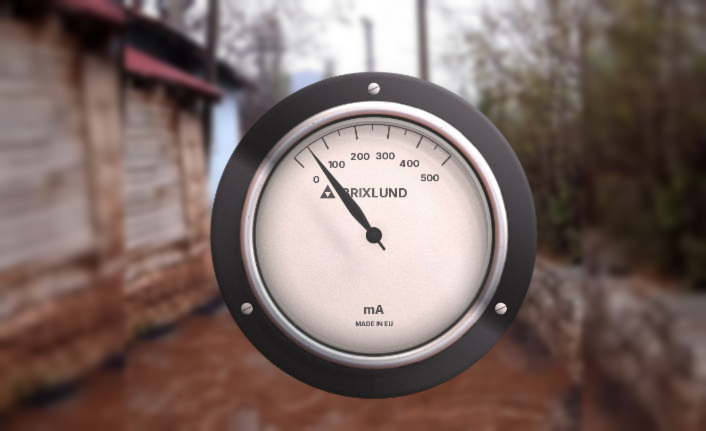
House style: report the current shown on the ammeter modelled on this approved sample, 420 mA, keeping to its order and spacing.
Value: 50 mA
